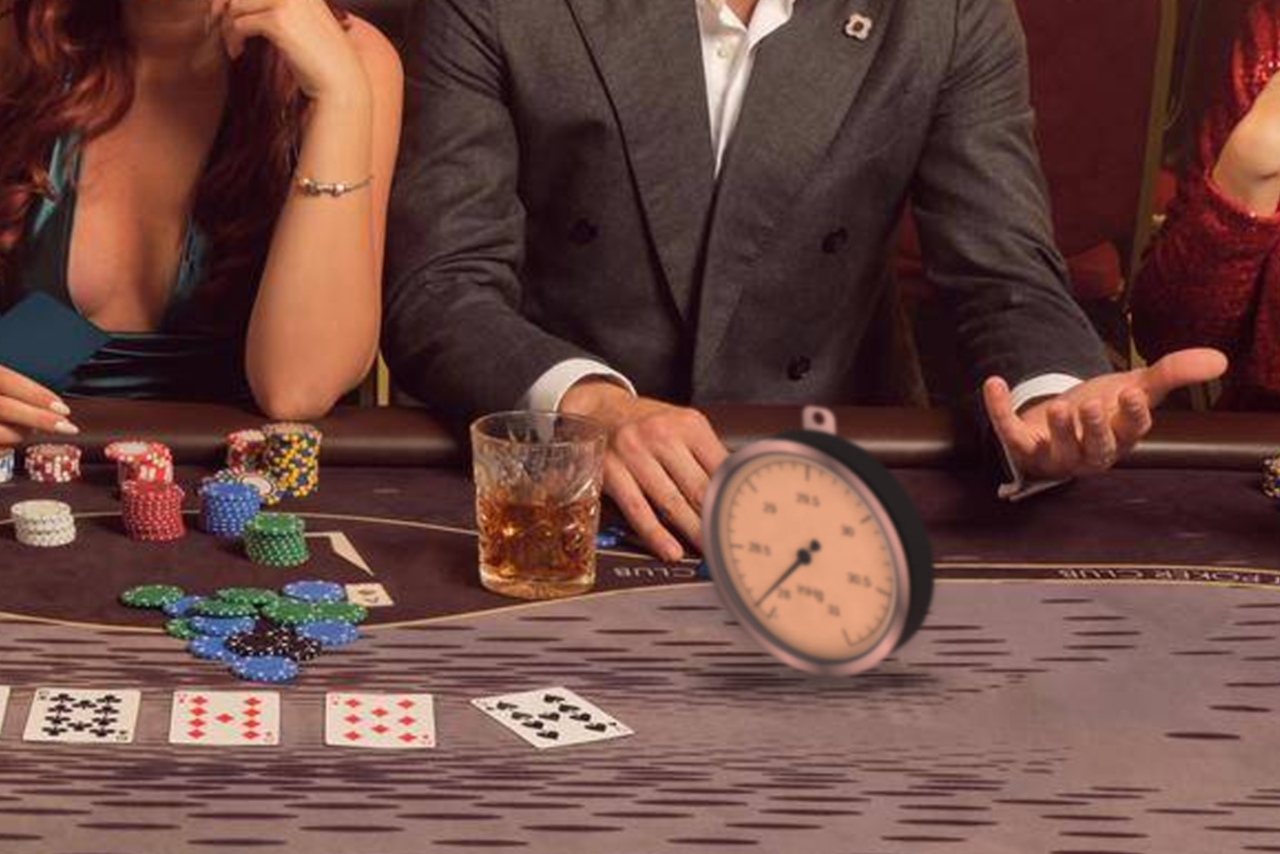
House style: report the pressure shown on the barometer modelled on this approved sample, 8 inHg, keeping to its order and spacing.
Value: 28.1 inHg
